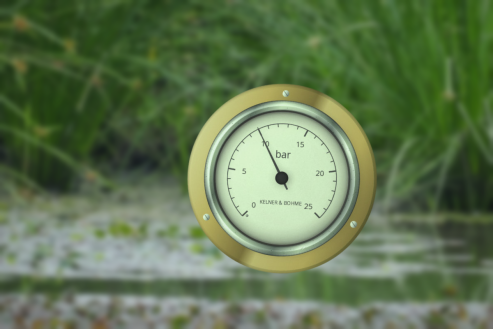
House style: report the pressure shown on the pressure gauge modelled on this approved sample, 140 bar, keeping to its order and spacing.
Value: 10 bar
